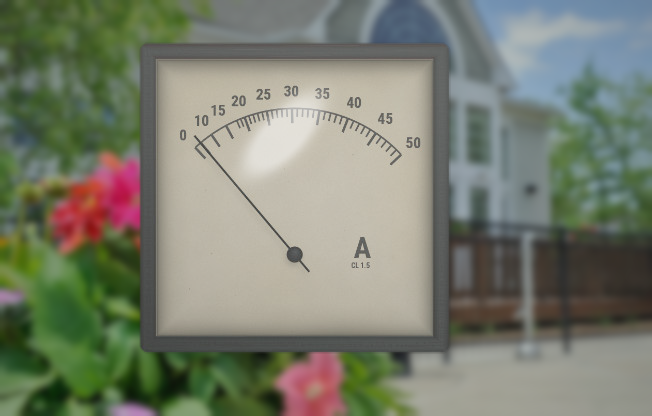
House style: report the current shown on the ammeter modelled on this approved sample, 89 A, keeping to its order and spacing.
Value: 5 A
